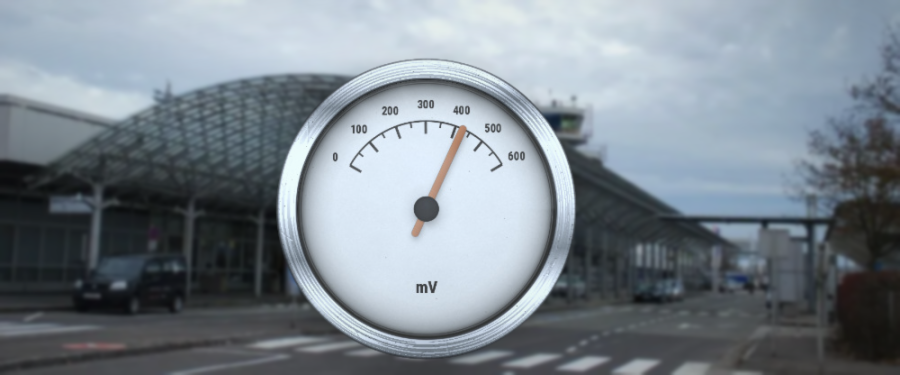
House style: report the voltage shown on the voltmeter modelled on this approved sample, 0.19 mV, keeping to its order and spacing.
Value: 425 mV
